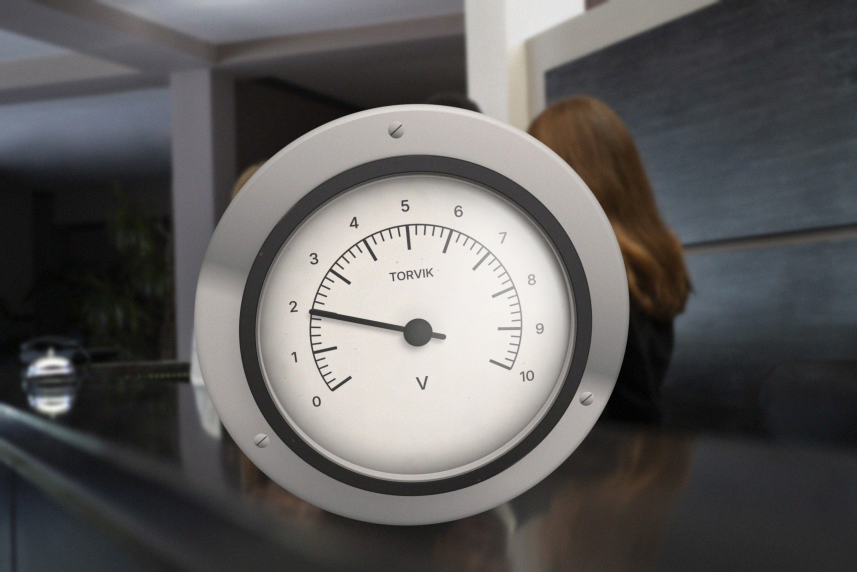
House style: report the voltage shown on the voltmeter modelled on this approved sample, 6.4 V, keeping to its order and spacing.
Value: 2 V
